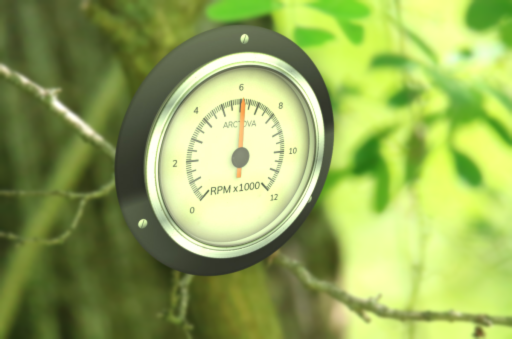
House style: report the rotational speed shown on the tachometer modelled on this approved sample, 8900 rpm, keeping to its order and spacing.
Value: 6000 rpm
